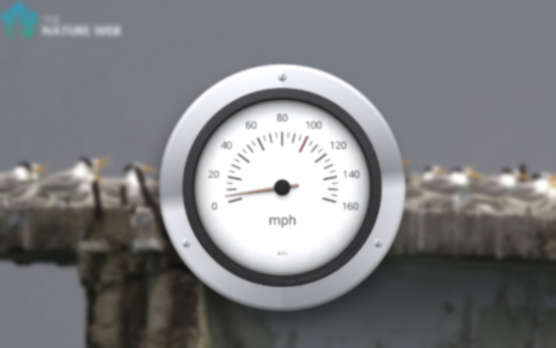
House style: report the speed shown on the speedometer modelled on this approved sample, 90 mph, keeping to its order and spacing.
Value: 5 mph
